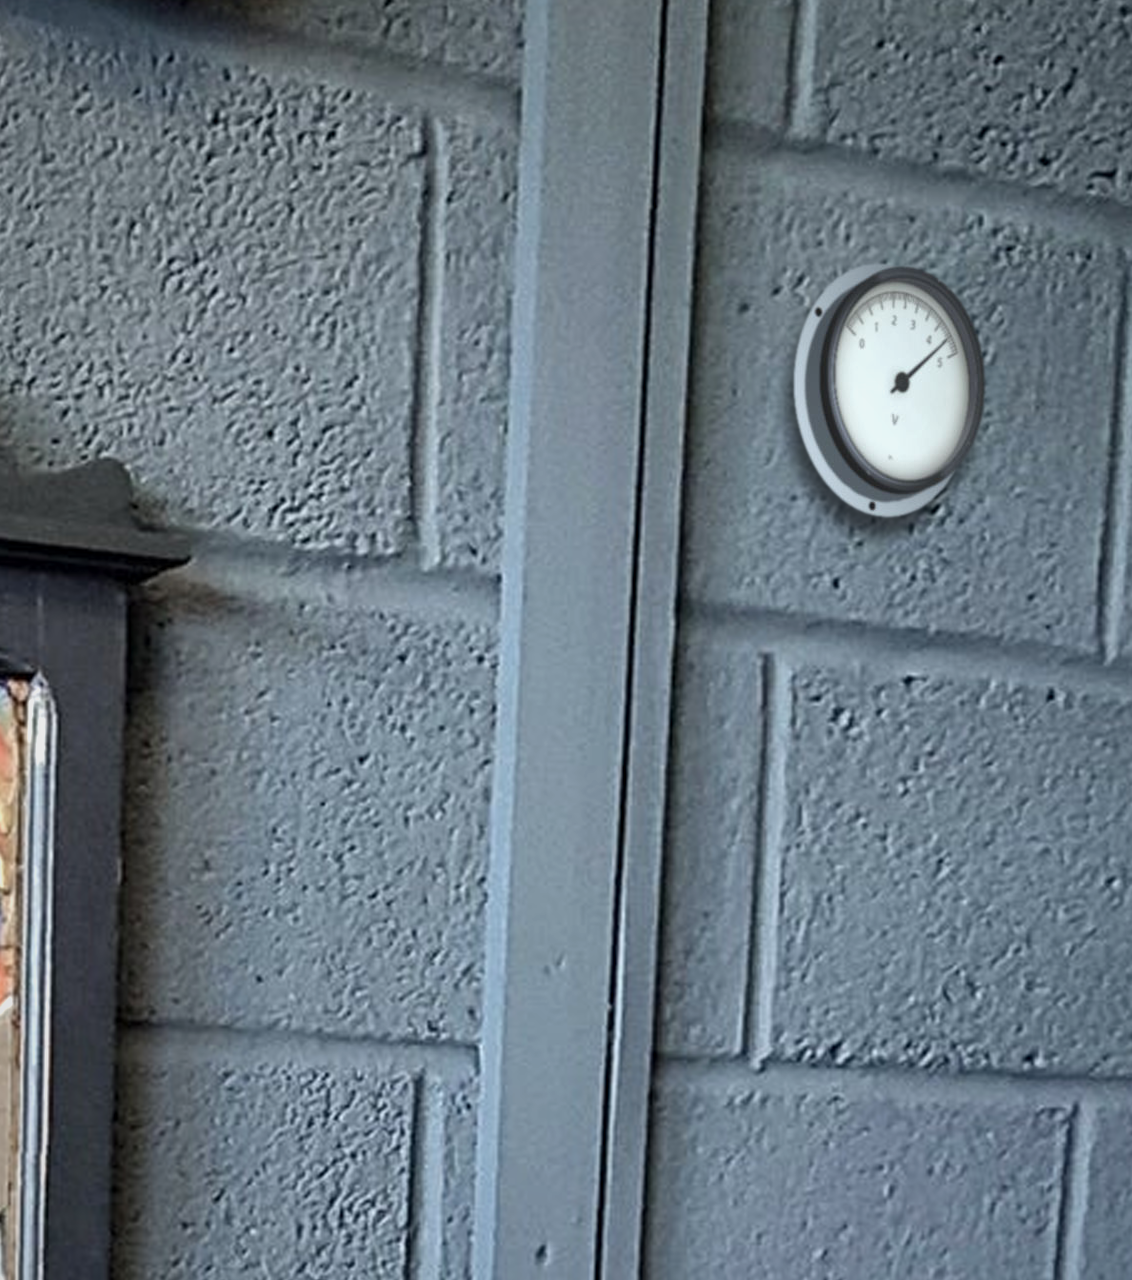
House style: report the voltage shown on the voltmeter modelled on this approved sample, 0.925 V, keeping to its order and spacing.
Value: 4.5 V
